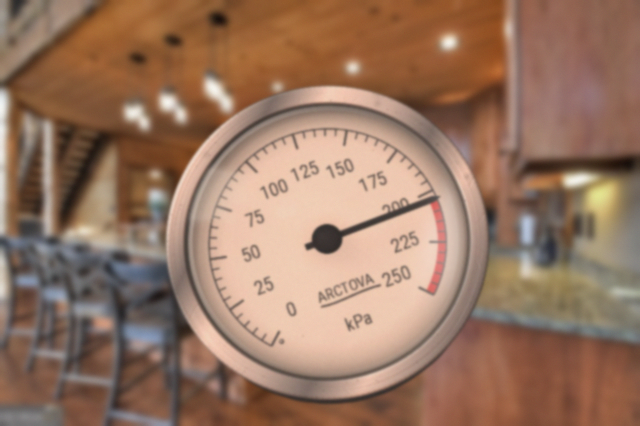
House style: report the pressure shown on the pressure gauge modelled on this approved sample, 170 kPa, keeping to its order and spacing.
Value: 205 kPa
